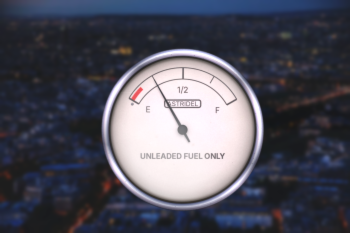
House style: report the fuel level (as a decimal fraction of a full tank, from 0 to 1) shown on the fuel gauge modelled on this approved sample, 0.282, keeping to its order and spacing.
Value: 0.25
